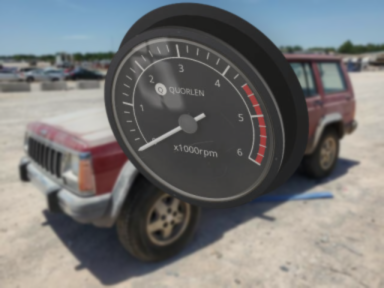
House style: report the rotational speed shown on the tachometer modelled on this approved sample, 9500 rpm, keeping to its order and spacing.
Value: 0 rpm
